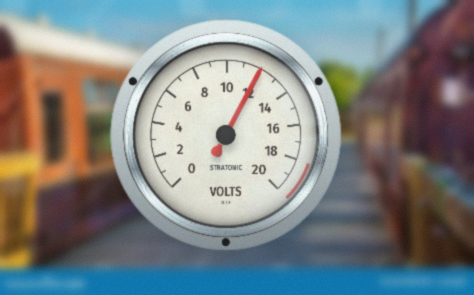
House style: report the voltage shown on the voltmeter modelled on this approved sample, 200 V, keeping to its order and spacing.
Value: 12 V
